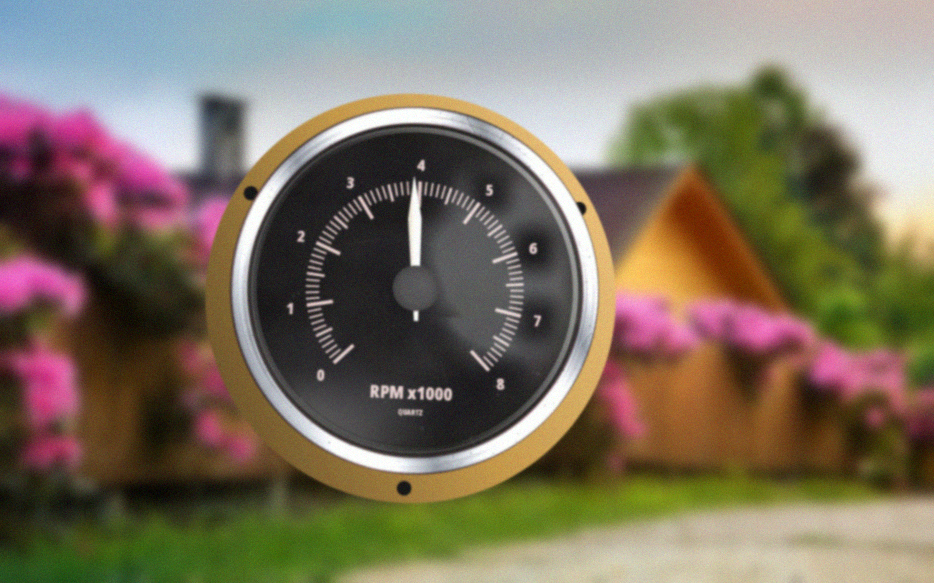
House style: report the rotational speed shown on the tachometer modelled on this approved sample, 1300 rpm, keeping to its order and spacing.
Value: 3900 rpm
